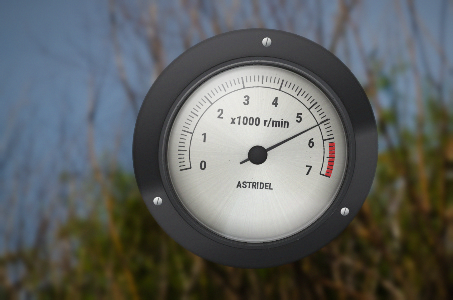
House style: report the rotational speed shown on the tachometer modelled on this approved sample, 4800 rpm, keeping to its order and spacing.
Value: 5500 rpm
